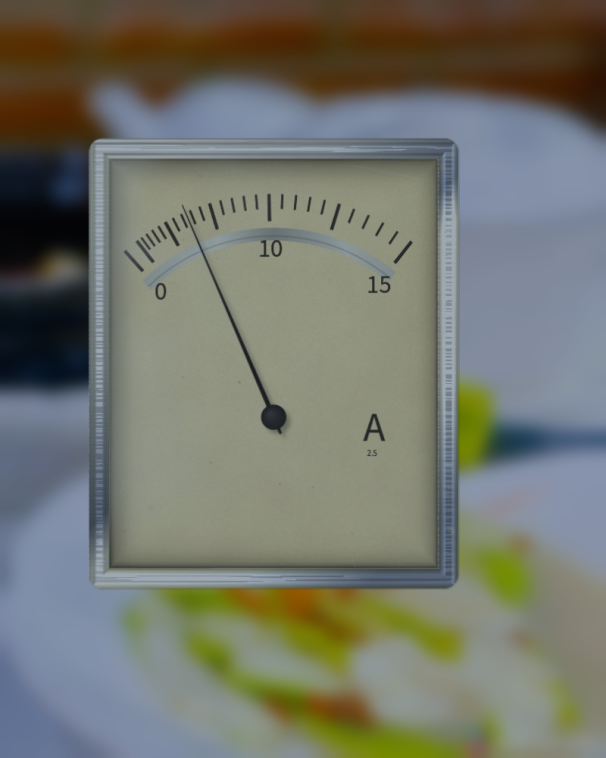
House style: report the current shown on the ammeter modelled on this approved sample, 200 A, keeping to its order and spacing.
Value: 6.25 A
